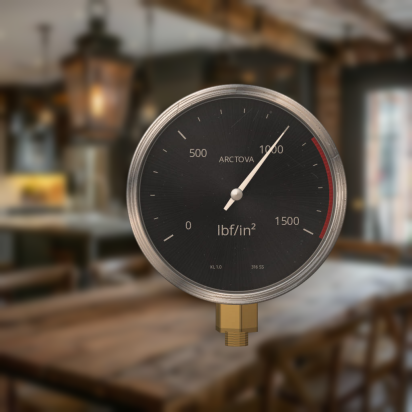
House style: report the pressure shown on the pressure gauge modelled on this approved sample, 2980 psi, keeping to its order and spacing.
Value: 1000 psi
